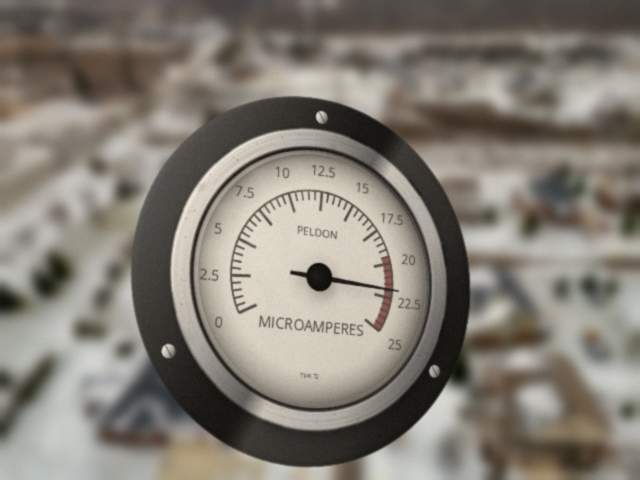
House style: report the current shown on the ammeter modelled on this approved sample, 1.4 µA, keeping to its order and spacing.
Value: 22 µA
